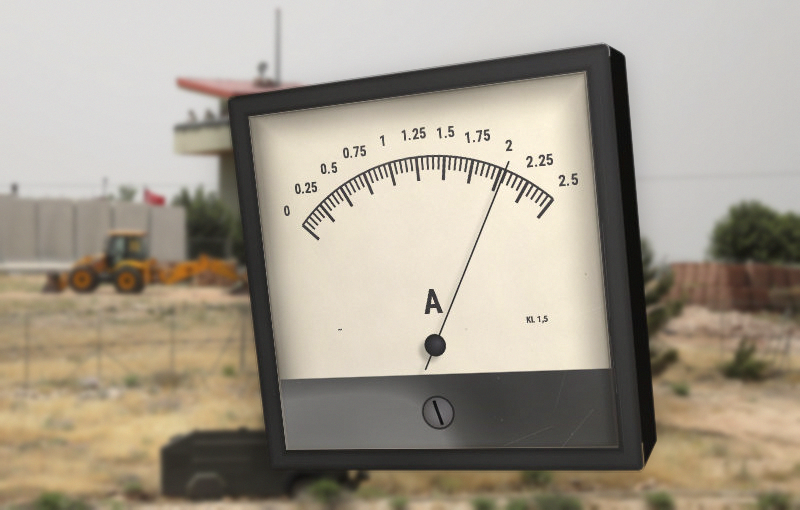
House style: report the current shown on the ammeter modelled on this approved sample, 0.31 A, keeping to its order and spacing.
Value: 2.05 A
